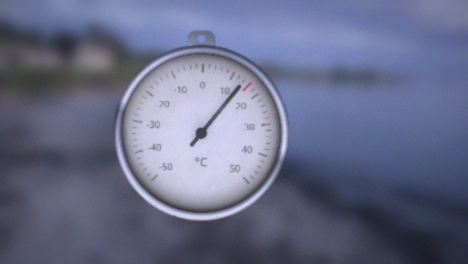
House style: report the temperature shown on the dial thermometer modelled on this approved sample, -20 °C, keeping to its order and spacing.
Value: 14 °C
